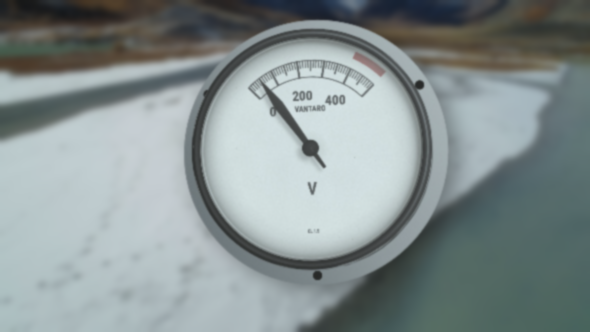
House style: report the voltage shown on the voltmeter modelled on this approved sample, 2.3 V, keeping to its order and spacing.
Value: 50 V
